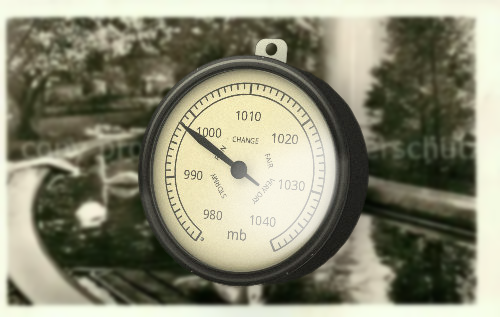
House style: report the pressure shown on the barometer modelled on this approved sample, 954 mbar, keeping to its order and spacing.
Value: 998 mbar
